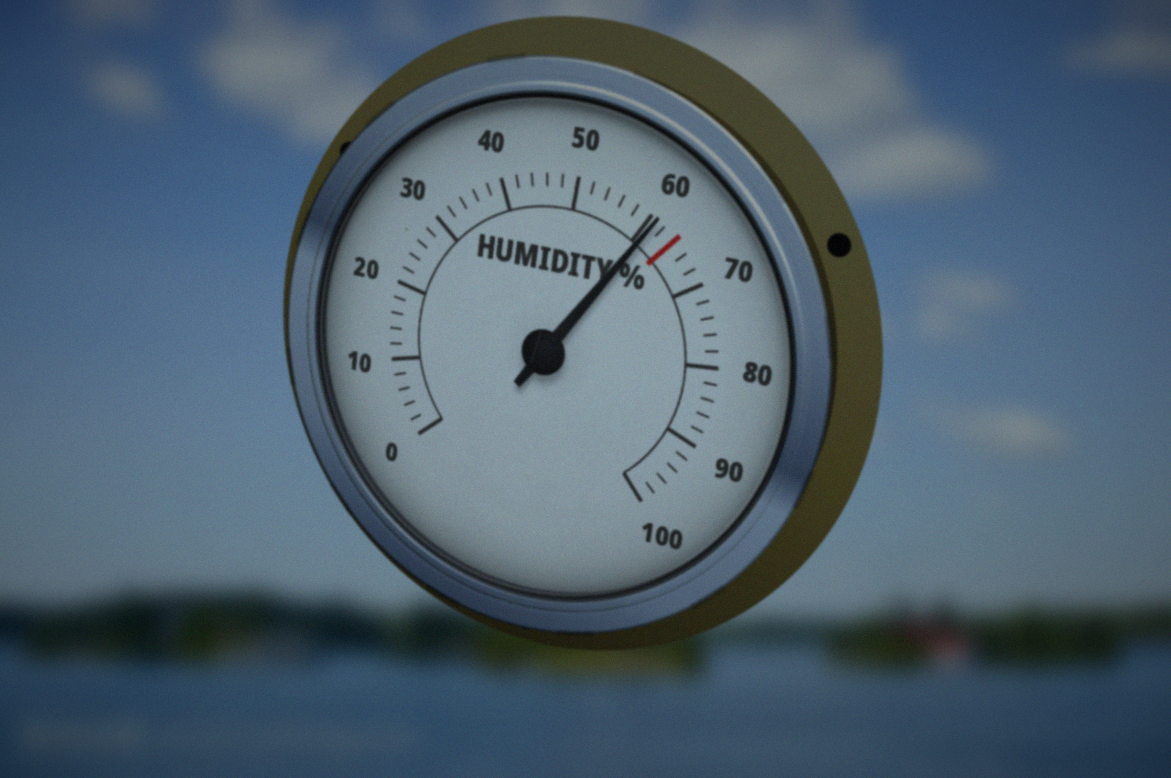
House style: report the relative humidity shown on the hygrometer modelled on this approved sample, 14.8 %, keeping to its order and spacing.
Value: 61 %
